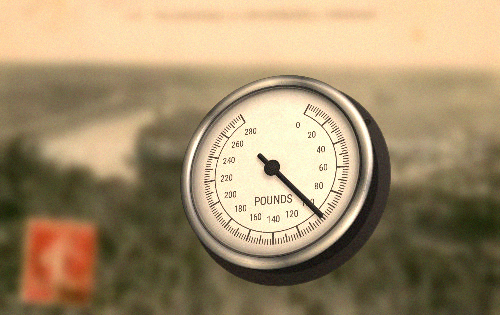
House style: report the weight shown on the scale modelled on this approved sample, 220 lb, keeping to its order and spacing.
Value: 100 lb
